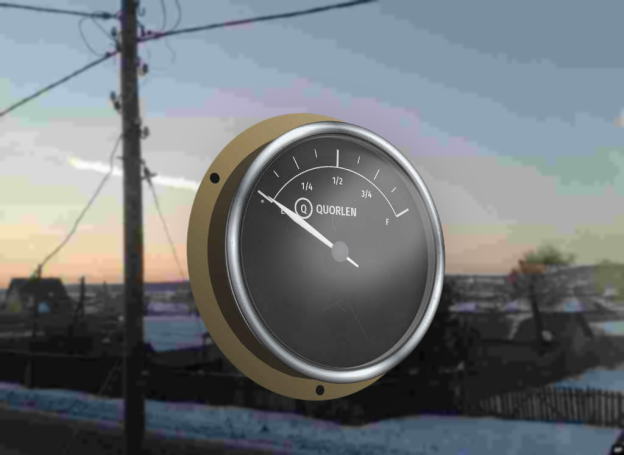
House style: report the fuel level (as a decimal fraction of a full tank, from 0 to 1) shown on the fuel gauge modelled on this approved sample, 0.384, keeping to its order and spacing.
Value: 0
